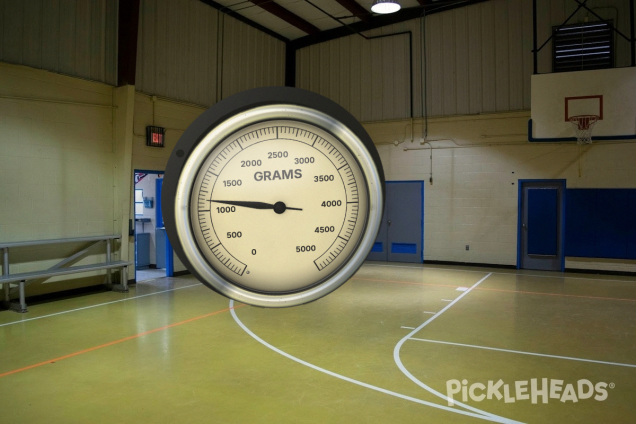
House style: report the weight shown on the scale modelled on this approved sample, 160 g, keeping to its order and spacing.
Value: 1150 g
